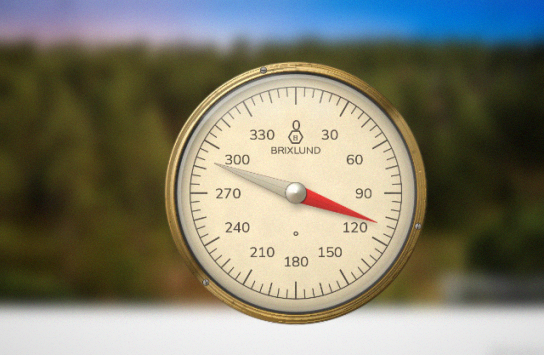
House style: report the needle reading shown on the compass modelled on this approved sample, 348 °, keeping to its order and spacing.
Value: 110 °
